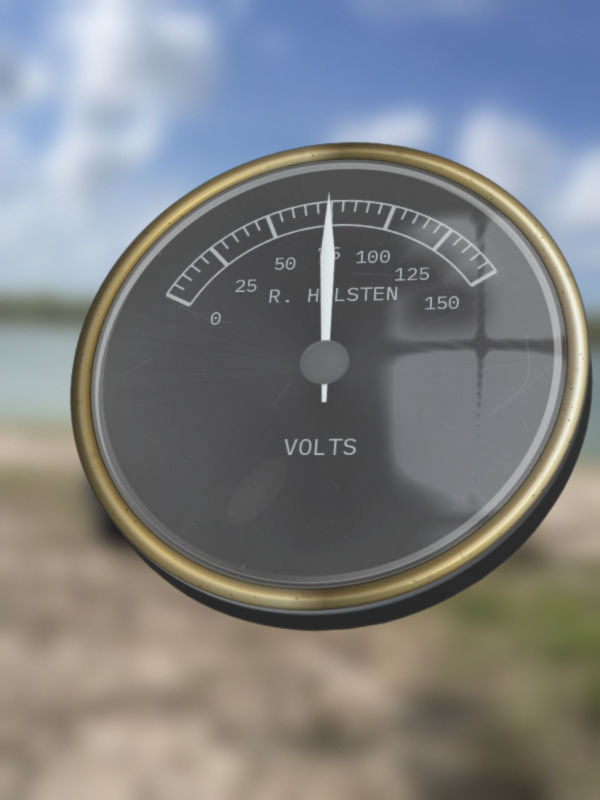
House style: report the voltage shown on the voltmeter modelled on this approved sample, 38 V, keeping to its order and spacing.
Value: 75 V
